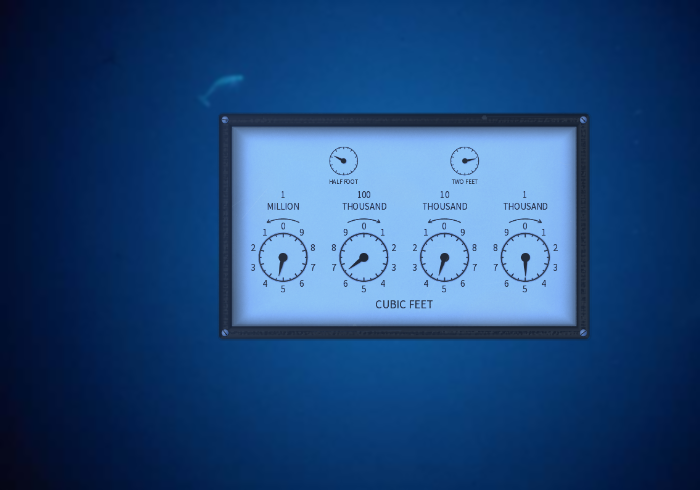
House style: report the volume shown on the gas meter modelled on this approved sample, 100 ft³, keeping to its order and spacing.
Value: 464500 ft³
